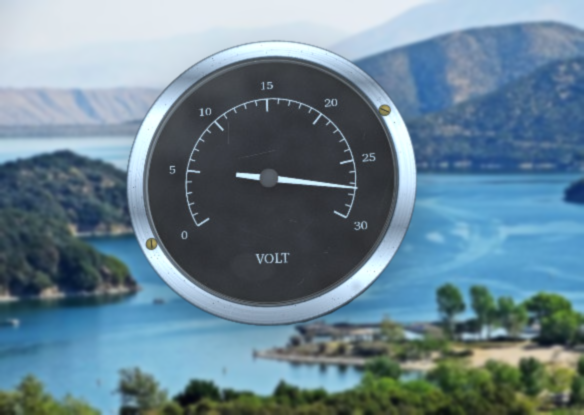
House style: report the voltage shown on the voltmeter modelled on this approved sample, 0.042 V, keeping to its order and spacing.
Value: 27.5 V
